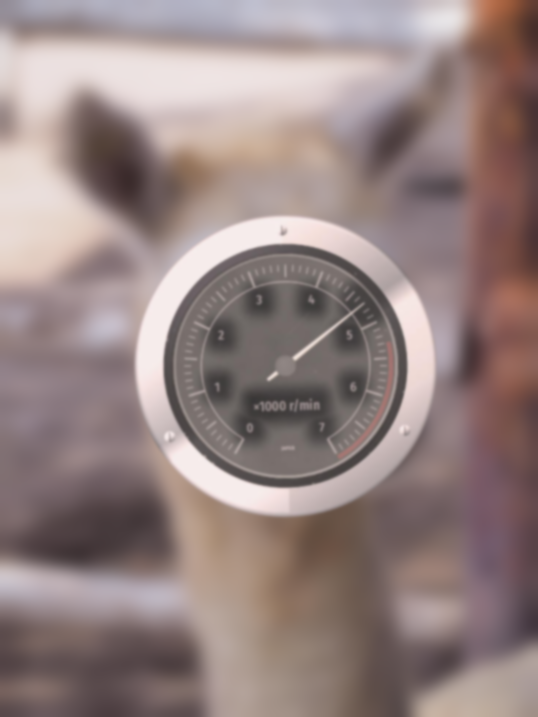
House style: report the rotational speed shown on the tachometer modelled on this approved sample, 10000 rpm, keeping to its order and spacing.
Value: 4700 rpm
